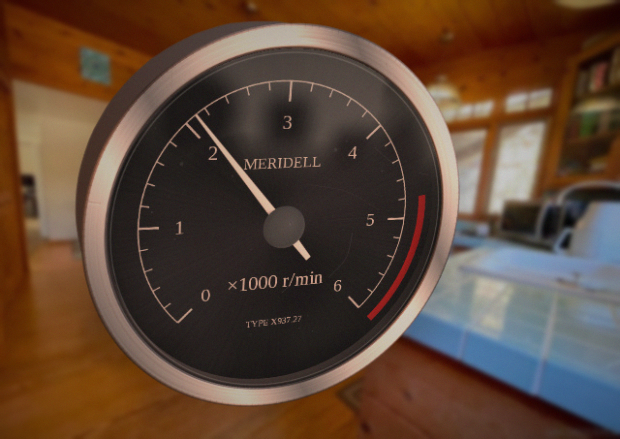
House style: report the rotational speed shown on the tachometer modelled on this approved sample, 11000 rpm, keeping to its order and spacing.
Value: 2100 rpm
